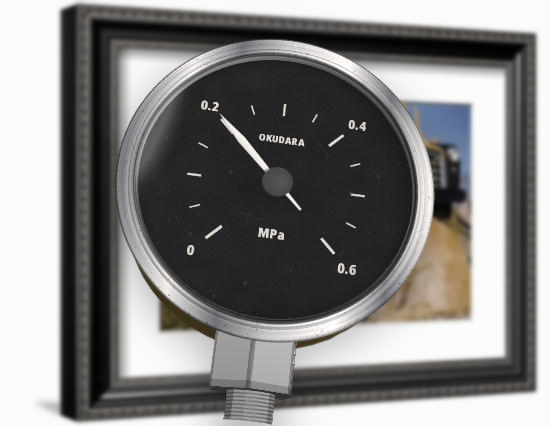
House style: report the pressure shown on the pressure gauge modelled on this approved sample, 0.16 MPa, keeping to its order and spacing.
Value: 0.2 MPa
